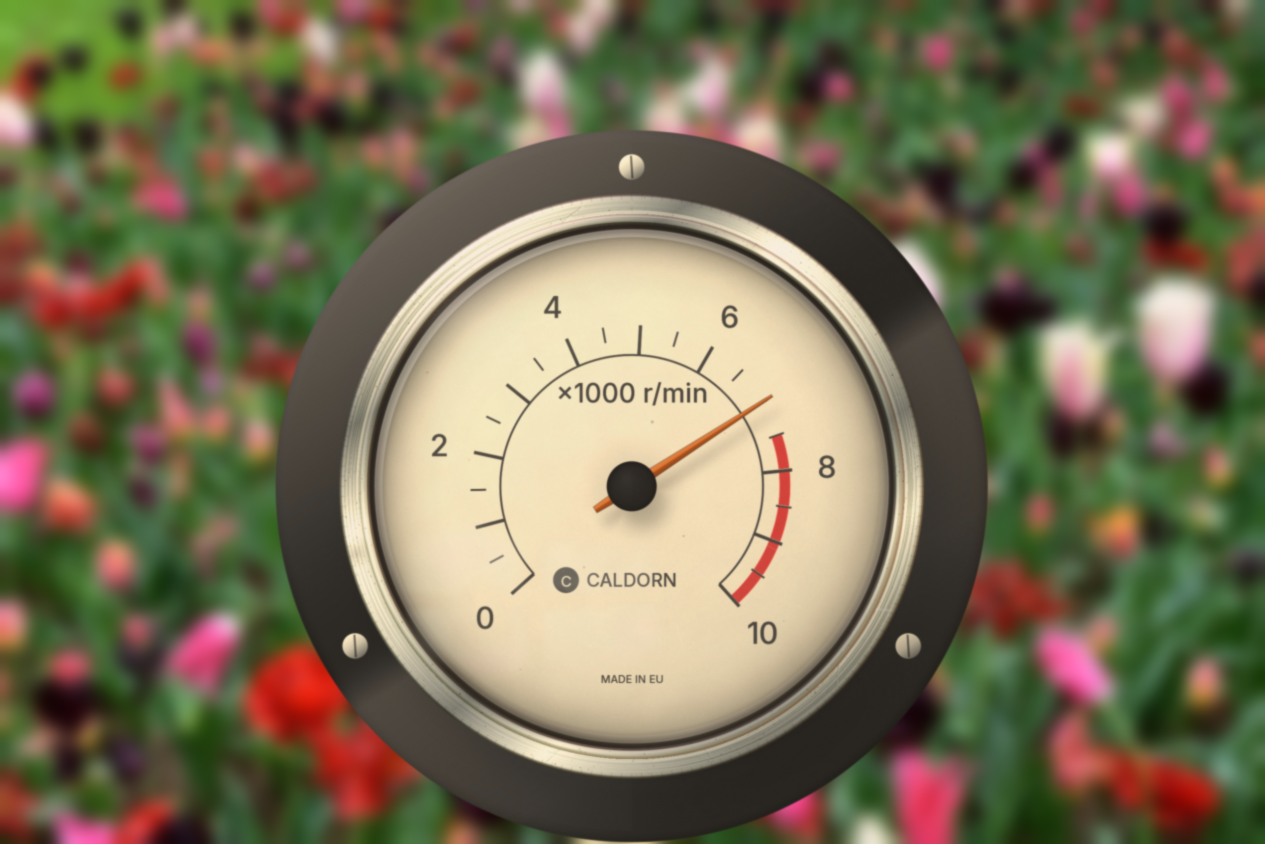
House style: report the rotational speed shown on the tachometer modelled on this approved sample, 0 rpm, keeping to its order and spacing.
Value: 7000 rpm
